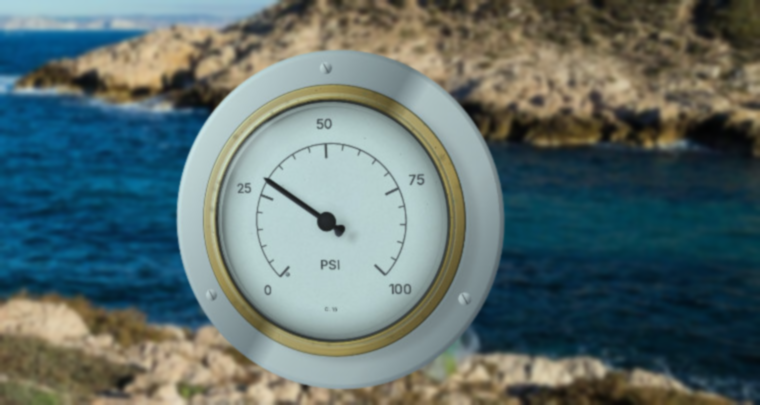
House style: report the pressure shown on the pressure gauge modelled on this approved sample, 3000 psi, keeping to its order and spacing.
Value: 30 psi
